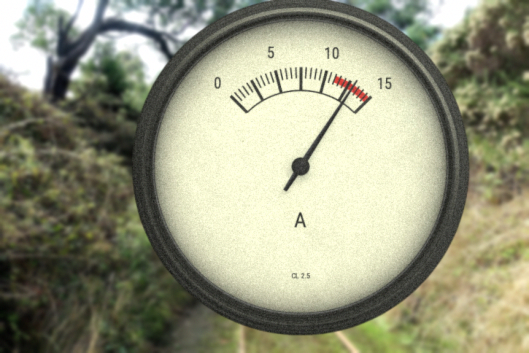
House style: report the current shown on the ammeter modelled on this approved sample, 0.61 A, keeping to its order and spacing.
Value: 13 A
